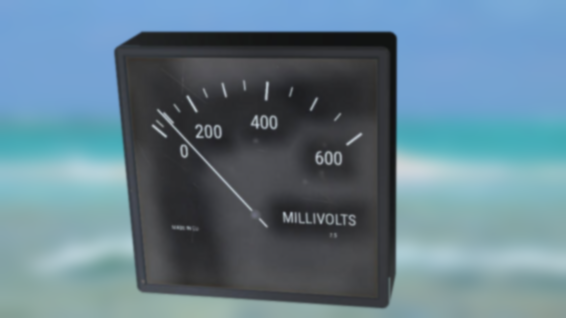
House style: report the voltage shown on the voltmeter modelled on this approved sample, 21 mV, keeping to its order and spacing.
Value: 100 mV
